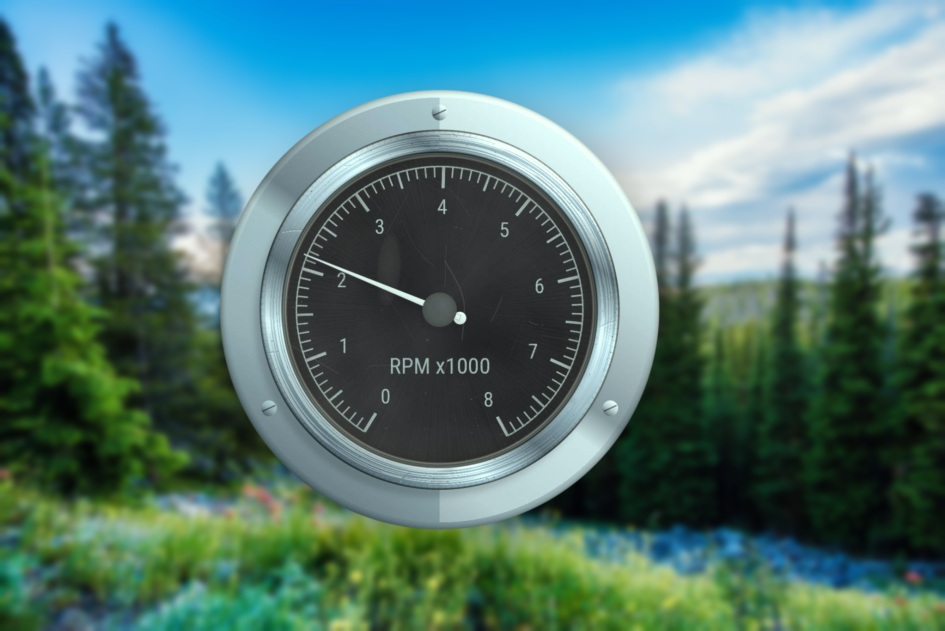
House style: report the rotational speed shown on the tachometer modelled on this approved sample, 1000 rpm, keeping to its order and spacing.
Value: 2150 rpm
